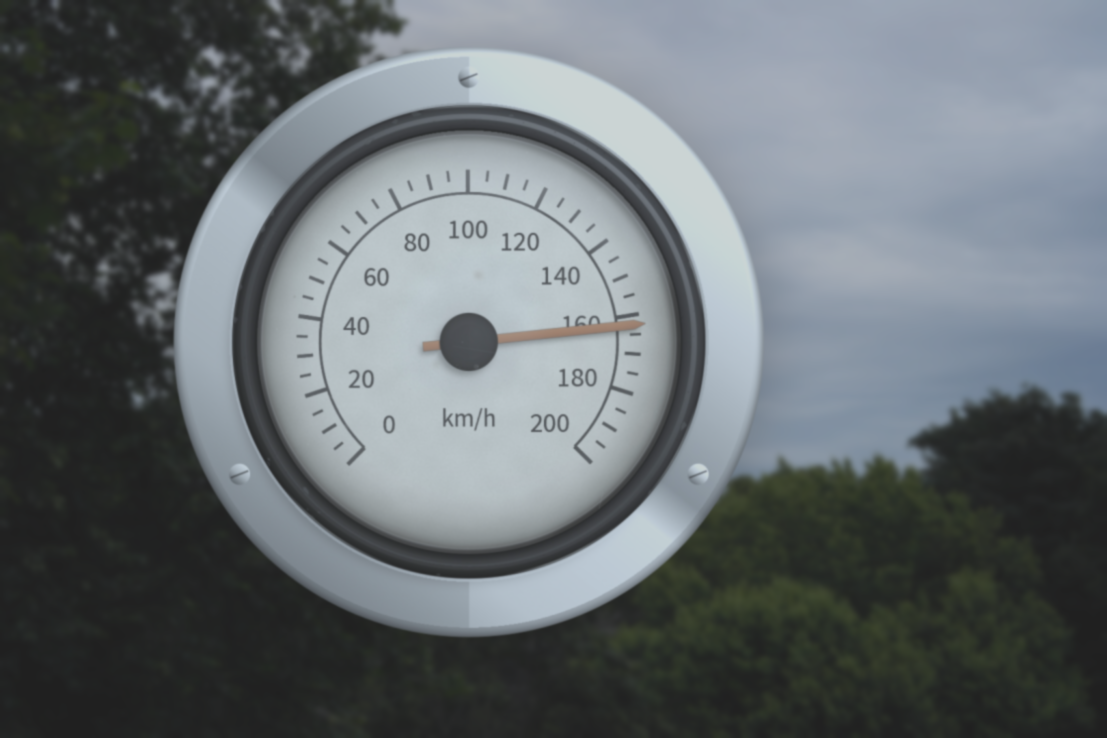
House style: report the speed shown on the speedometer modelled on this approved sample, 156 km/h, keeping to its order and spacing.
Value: 162.5 km/h
